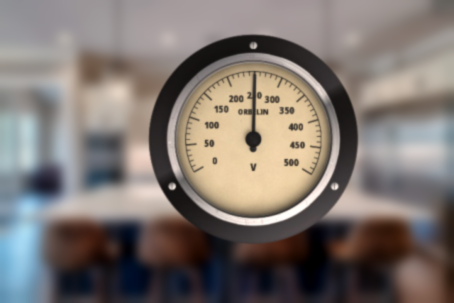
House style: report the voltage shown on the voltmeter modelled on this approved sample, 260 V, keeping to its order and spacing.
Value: 250 V
